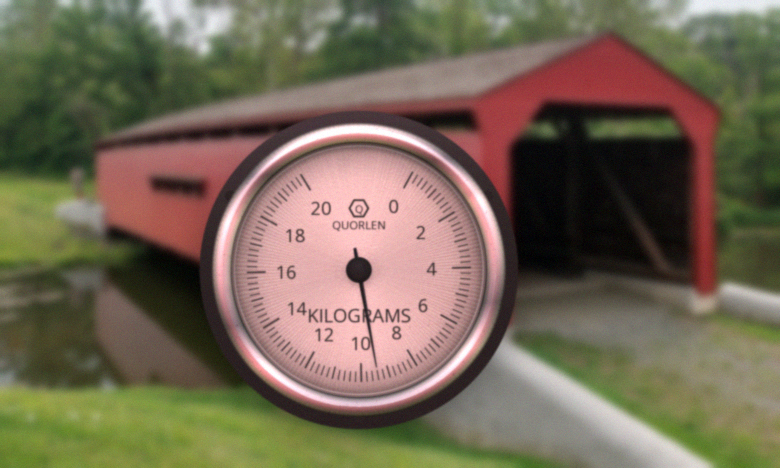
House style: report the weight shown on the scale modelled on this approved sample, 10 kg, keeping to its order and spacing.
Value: 9.4 kg
